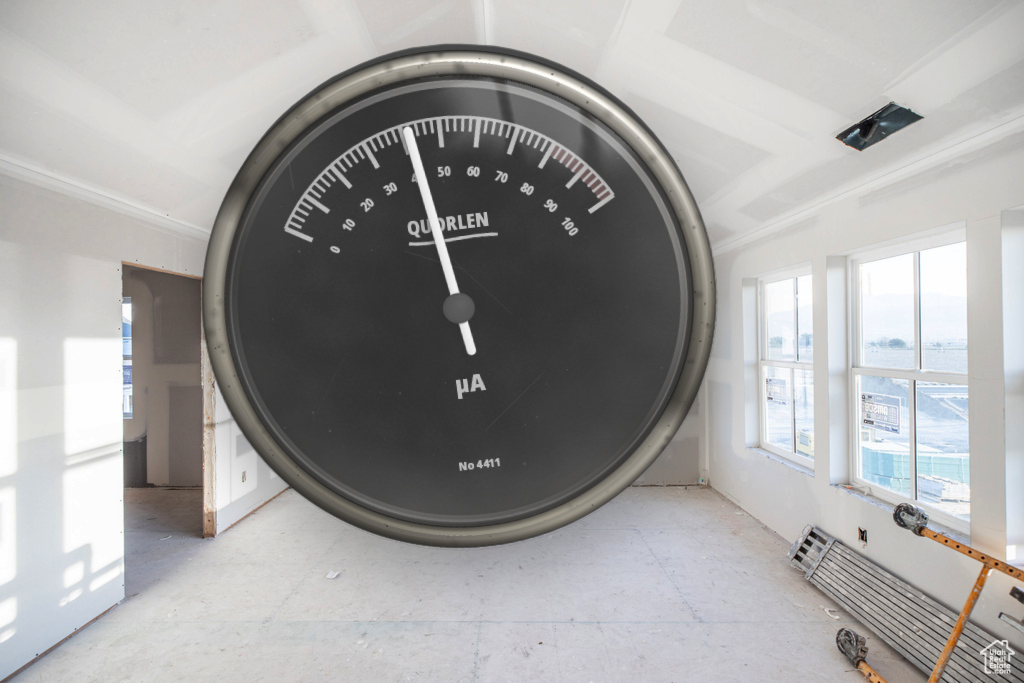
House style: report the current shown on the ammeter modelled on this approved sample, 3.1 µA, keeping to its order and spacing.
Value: 42 µA
